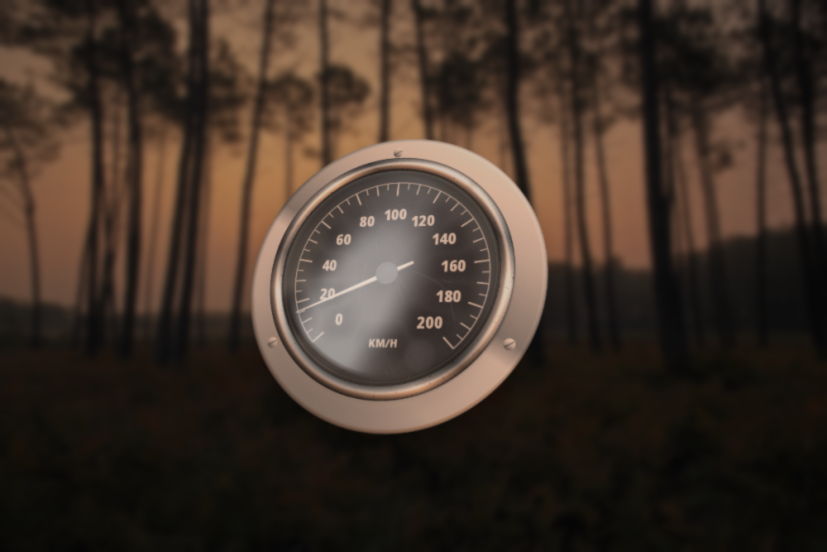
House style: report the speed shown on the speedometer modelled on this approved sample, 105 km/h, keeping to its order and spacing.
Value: 15 km/h
